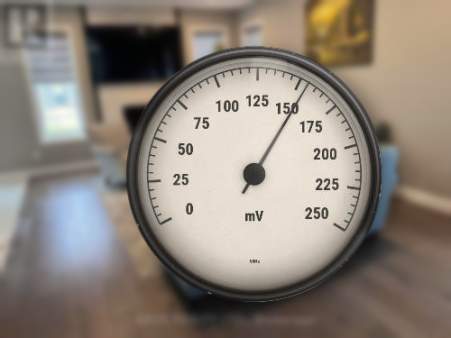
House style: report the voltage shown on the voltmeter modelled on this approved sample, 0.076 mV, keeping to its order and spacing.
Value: 155 mV
